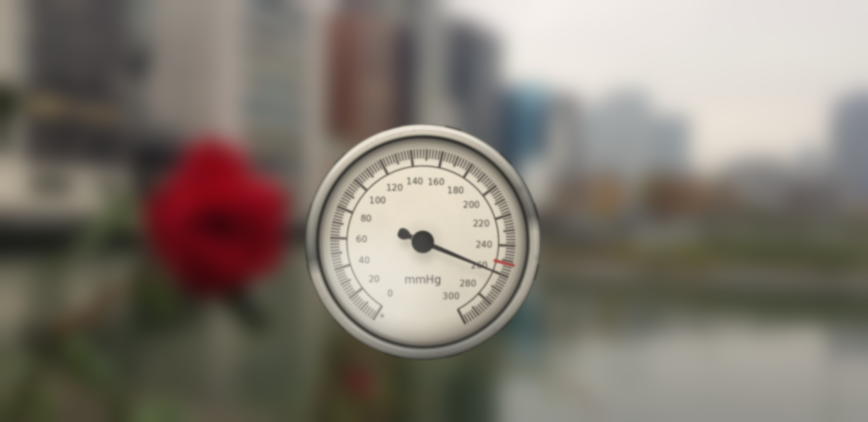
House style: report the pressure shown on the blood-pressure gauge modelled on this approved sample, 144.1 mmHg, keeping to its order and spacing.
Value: 260 mmHg
